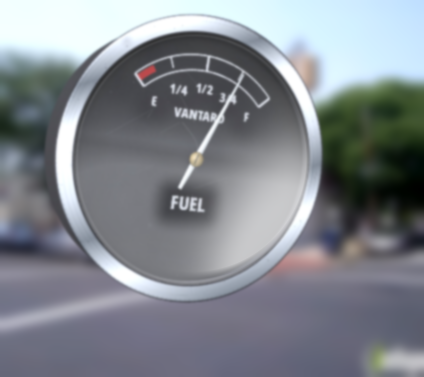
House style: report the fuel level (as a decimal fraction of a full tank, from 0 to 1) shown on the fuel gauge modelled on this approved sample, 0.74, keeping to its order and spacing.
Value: 0.75
